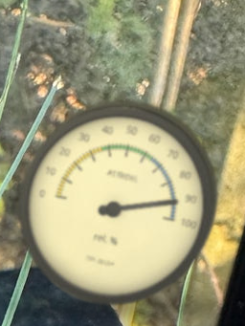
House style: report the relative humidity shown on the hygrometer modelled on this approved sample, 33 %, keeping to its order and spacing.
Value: 90 %
